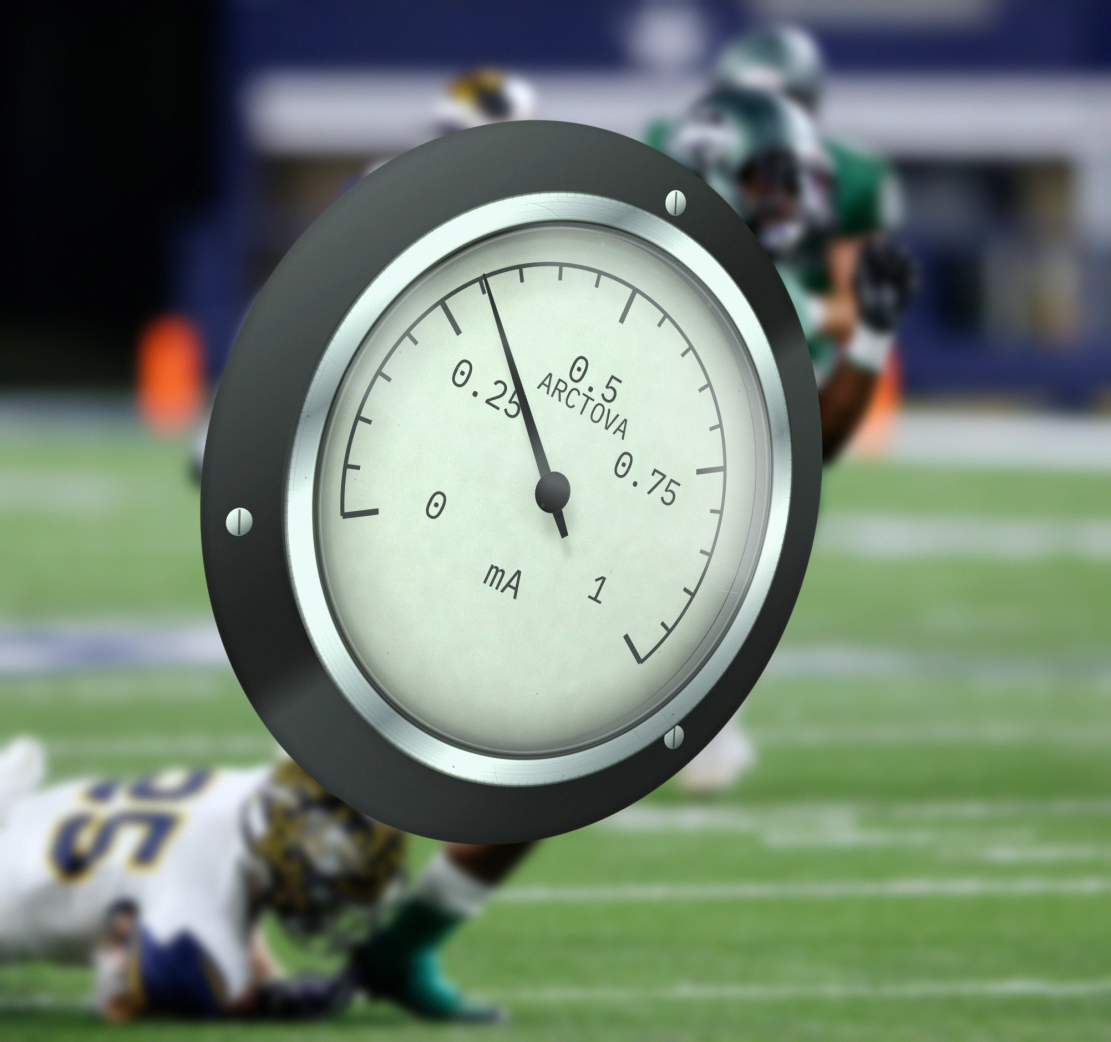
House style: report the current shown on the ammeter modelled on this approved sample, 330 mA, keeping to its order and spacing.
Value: 0.3 mA
